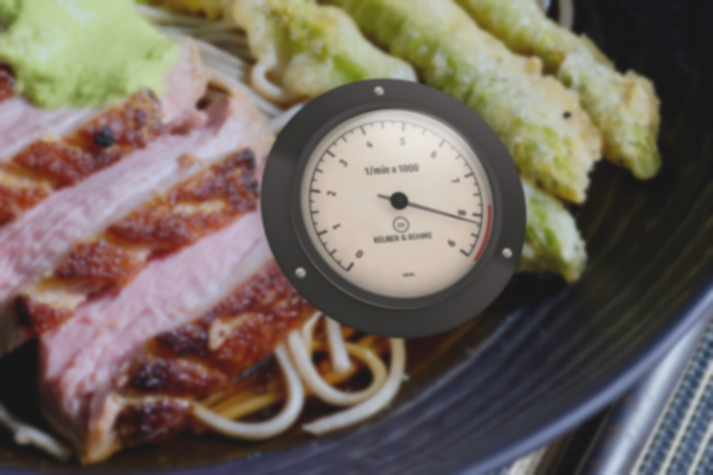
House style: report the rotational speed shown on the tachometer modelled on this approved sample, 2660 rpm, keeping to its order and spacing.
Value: 8250 rpm
